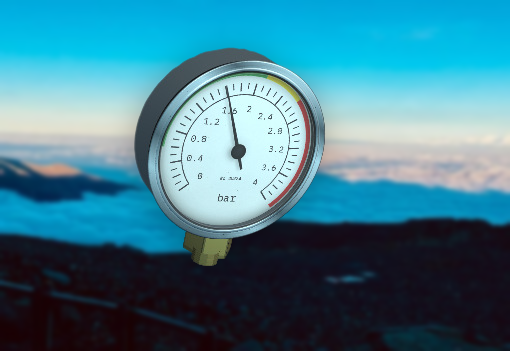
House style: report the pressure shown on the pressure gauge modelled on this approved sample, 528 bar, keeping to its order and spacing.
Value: 1.6 bar
